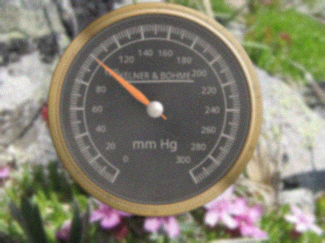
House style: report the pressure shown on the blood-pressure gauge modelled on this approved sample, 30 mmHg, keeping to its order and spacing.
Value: 100 mmHg
